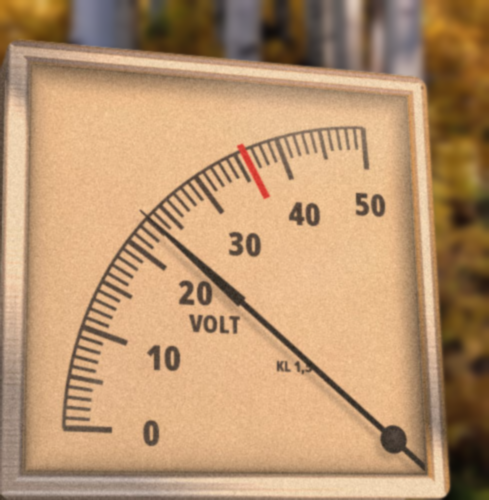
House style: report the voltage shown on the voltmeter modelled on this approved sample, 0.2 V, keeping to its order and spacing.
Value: 23 V
